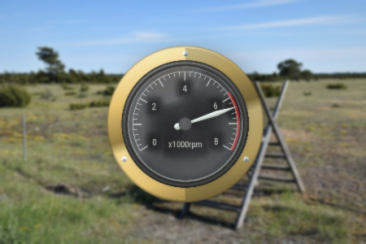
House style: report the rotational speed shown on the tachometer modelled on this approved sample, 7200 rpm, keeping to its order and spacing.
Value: 6400 rpm
